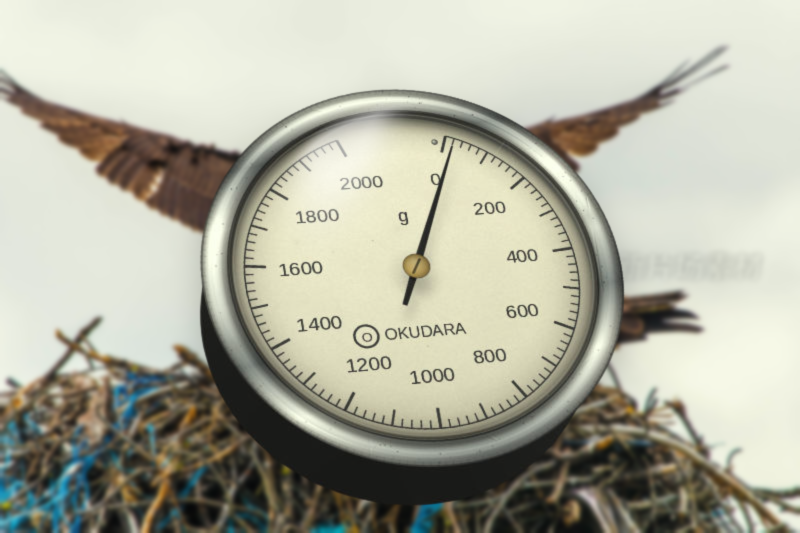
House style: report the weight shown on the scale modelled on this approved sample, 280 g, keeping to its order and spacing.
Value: 20 g
